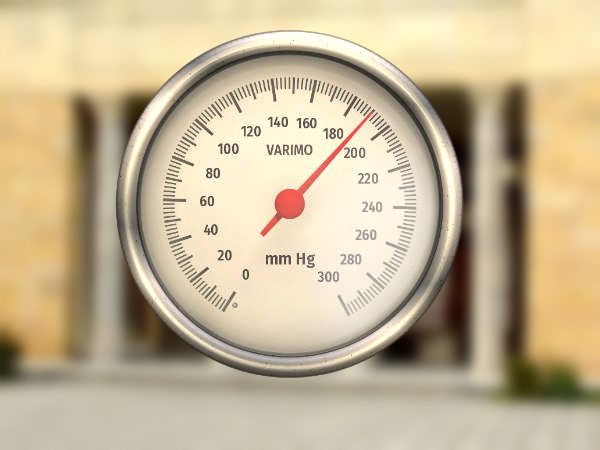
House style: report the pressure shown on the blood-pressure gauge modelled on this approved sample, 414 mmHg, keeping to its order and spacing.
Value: 190 mmHg
